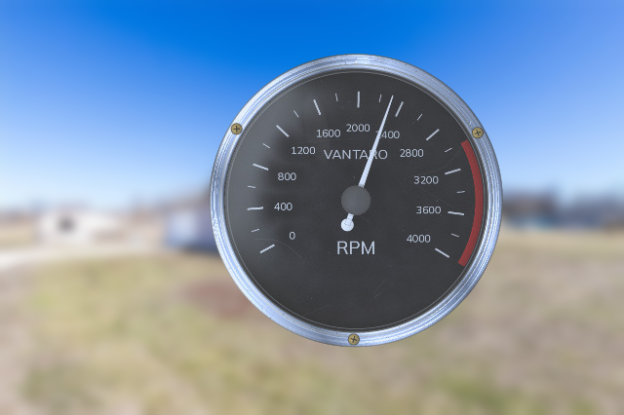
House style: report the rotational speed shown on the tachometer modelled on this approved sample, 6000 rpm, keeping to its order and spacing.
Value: 2300 rpm
